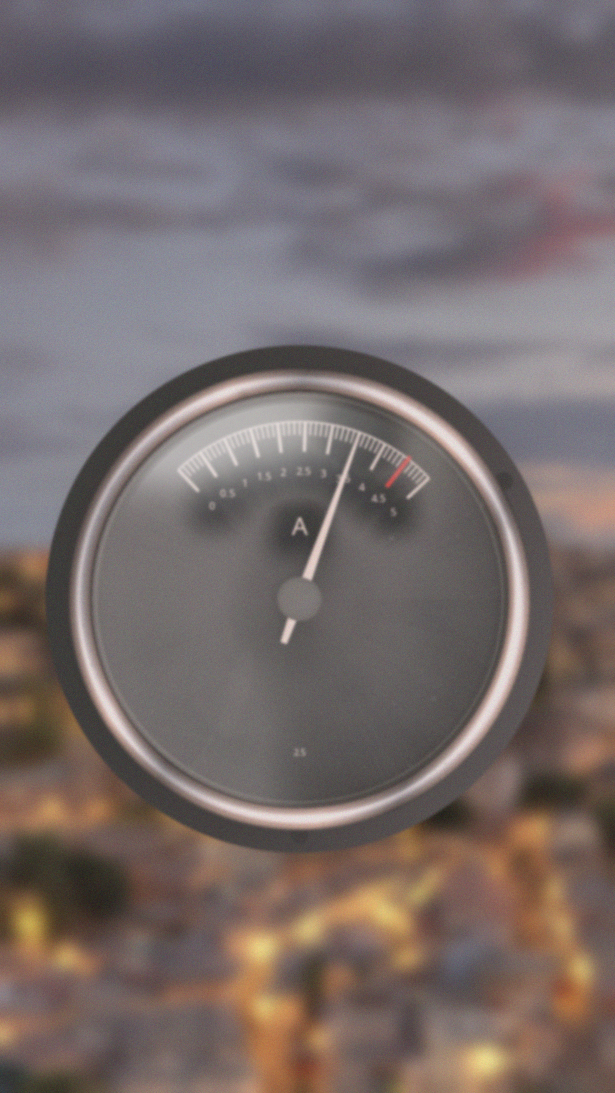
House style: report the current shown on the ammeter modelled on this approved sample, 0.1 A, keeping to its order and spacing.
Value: 3.5 A
